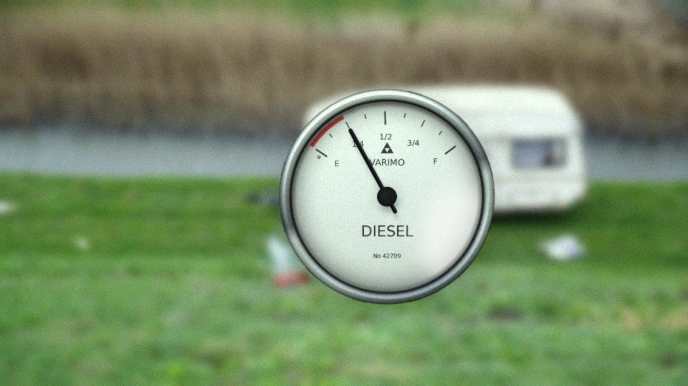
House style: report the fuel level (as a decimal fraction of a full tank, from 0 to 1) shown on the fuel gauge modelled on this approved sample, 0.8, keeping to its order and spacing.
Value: 0.25
